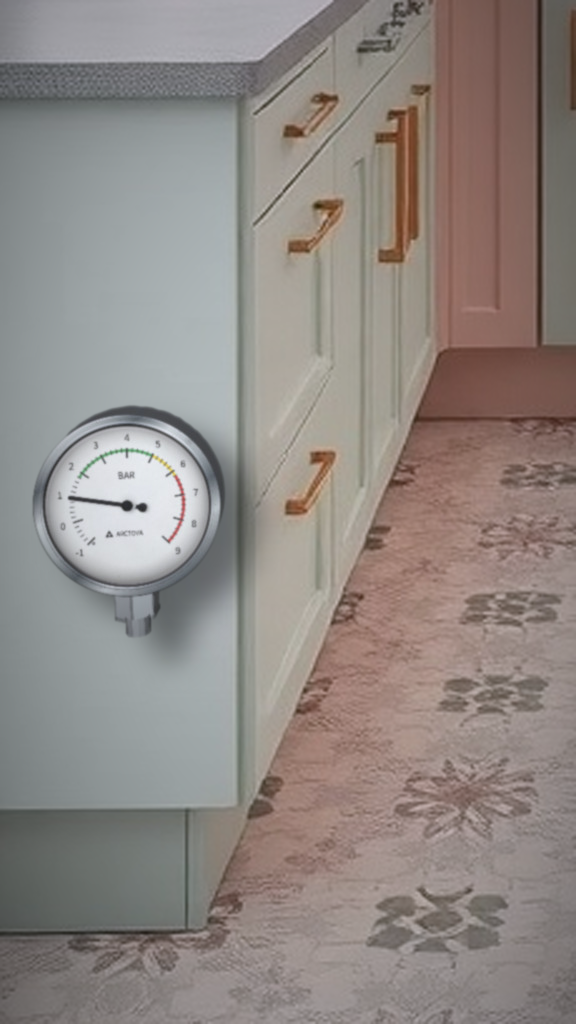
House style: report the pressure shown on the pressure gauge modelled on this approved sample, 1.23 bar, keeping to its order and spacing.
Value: 1 bar
